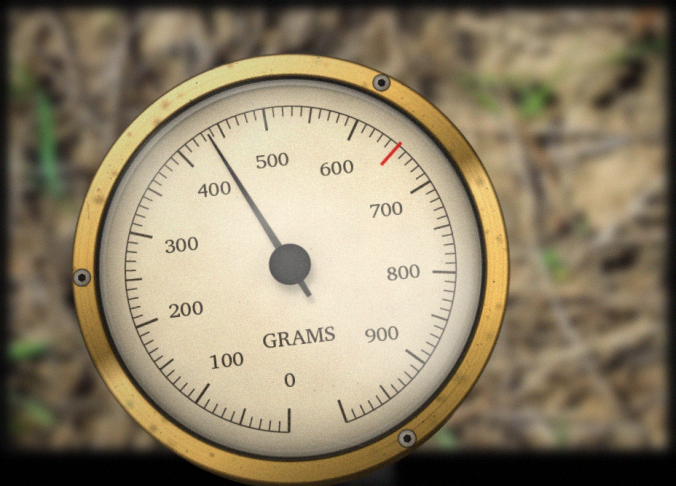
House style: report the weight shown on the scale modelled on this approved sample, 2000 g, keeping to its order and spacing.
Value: 435 g
